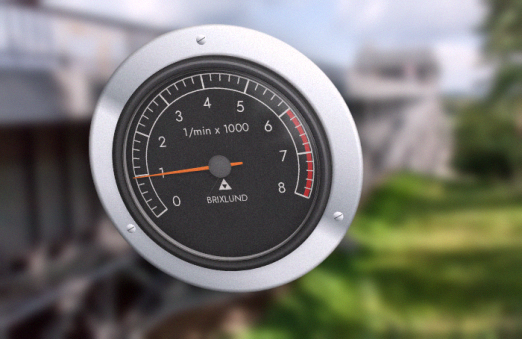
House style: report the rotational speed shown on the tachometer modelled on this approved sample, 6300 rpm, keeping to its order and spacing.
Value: 1000 rpm
